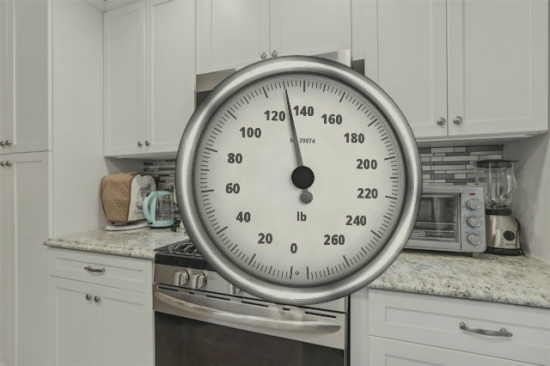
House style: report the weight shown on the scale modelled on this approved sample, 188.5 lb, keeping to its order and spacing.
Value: 130 lb
